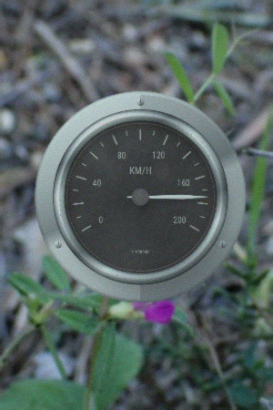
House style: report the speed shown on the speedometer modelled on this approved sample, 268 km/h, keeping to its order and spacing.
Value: 175 km/h
